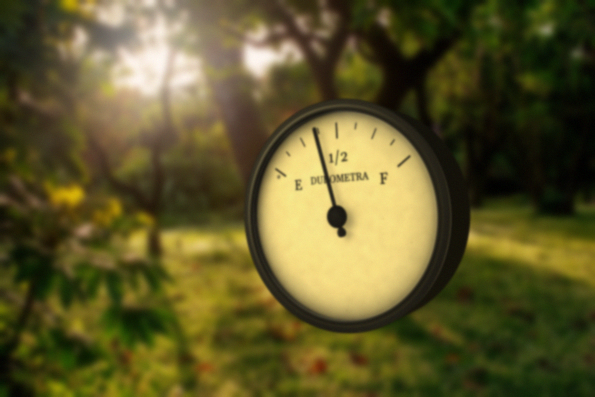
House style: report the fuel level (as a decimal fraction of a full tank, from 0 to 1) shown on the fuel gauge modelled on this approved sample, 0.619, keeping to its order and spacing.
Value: 0.375
